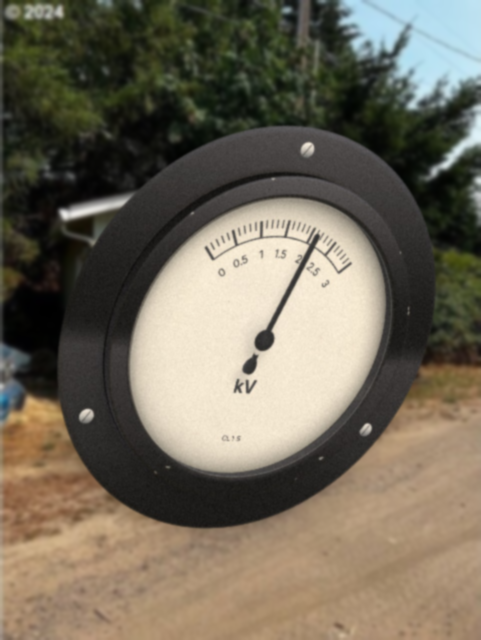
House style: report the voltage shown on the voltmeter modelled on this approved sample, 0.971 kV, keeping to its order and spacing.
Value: 2 kV
